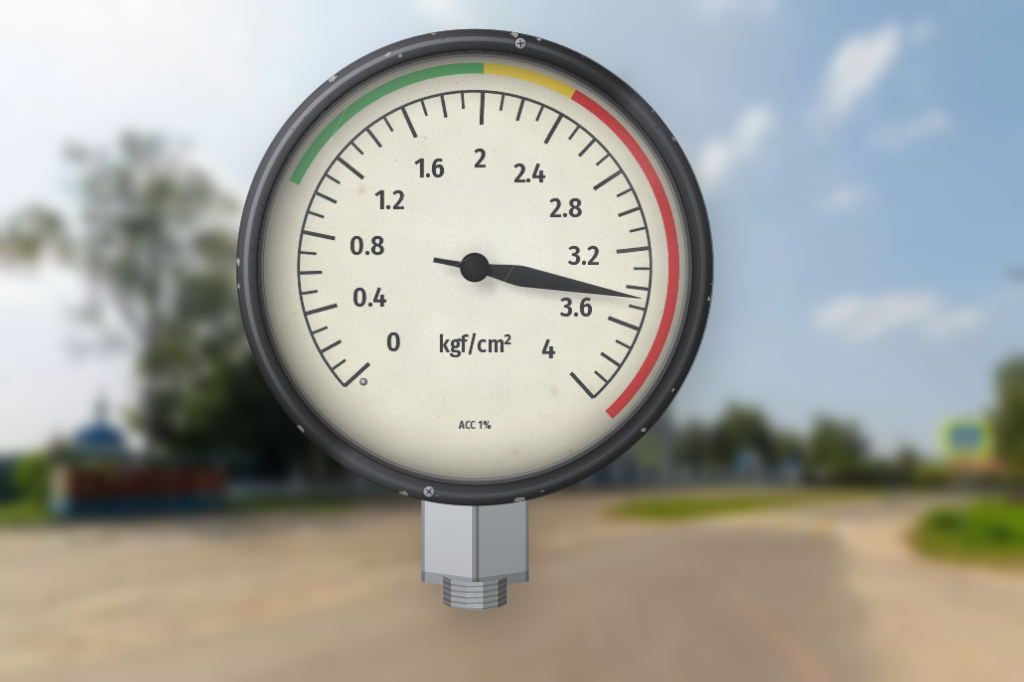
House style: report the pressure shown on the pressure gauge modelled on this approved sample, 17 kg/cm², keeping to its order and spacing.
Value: 3.45 kg/cm²
